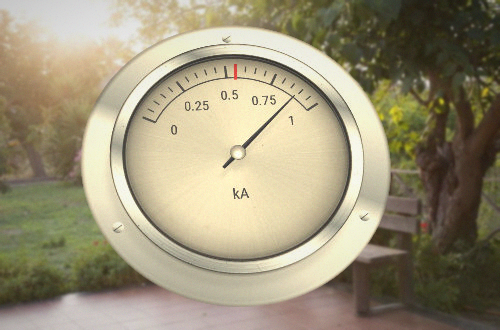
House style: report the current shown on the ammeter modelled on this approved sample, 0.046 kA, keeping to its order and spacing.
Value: 0.9 kA
